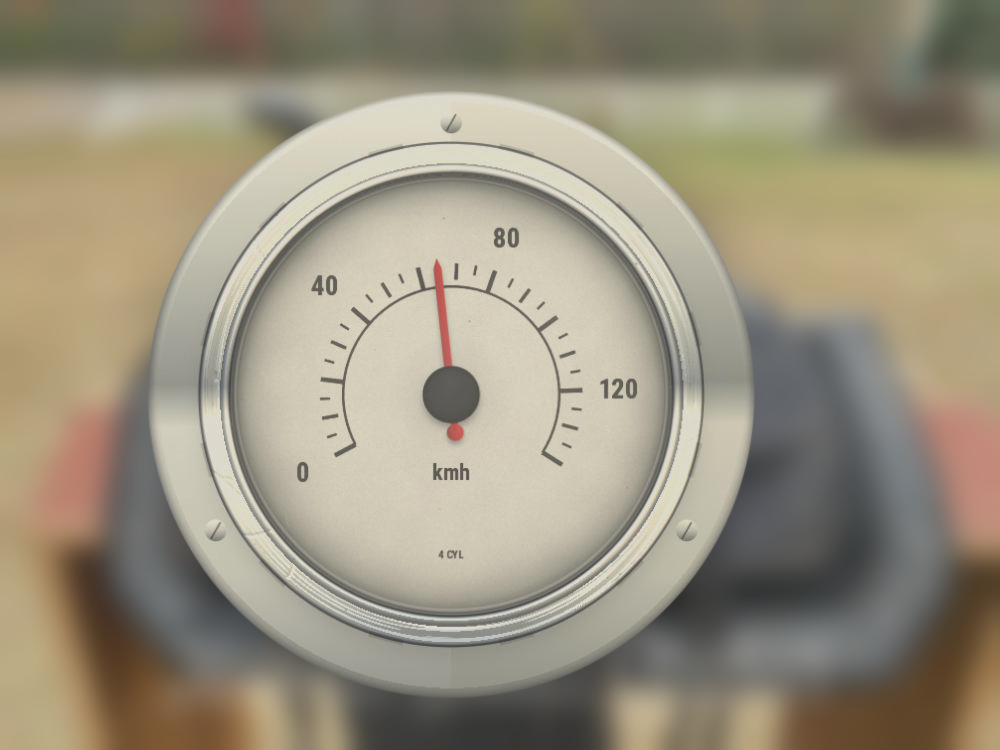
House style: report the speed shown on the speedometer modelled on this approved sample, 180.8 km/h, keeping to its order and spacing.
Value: 65 km/h
